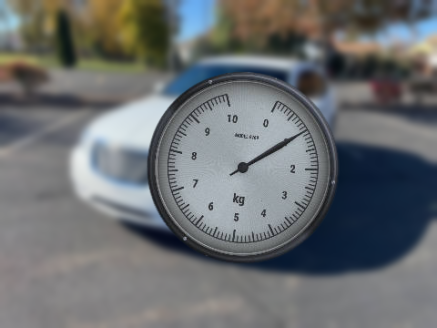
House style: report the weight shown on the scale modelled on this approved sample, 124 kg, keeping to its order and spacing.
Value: 1 kg
